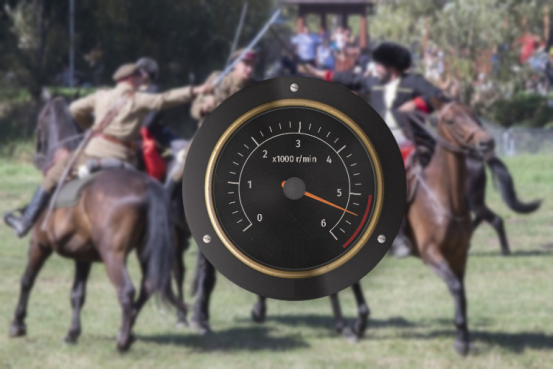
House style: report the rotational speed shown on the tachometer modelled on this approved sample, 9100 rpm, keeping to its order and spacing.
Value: 5400 rpm
